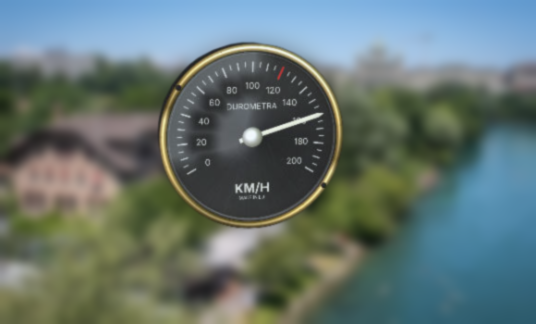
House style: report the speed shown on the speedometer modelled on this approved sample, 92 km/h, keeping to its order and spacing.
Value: 160 km/h
